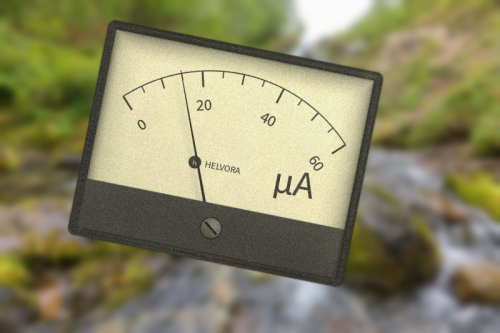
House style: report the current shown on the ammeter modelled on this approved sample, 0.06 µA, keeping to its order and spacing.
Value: 15 µA
